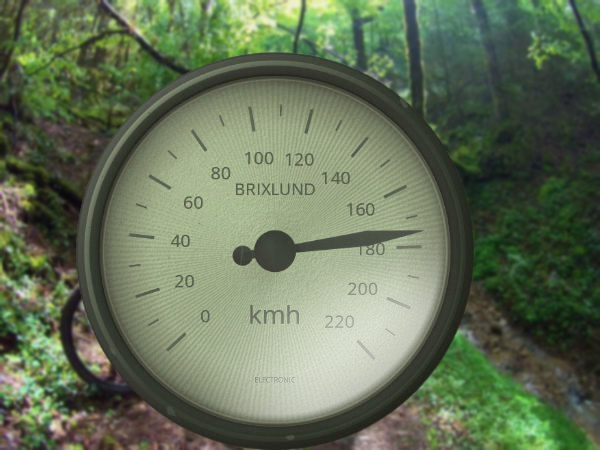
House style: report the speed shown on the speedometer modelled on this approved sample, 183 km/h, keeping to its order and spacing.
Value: 175 km/h
